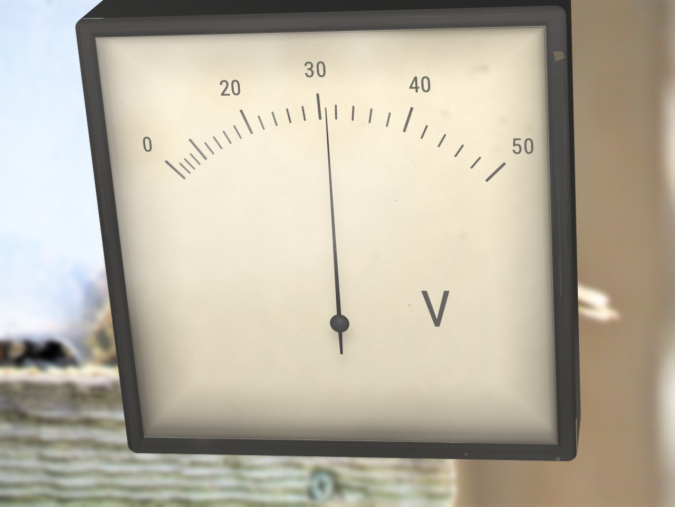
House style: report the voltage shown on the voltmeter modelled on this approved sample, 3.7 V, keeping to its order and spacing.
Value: 31 V
